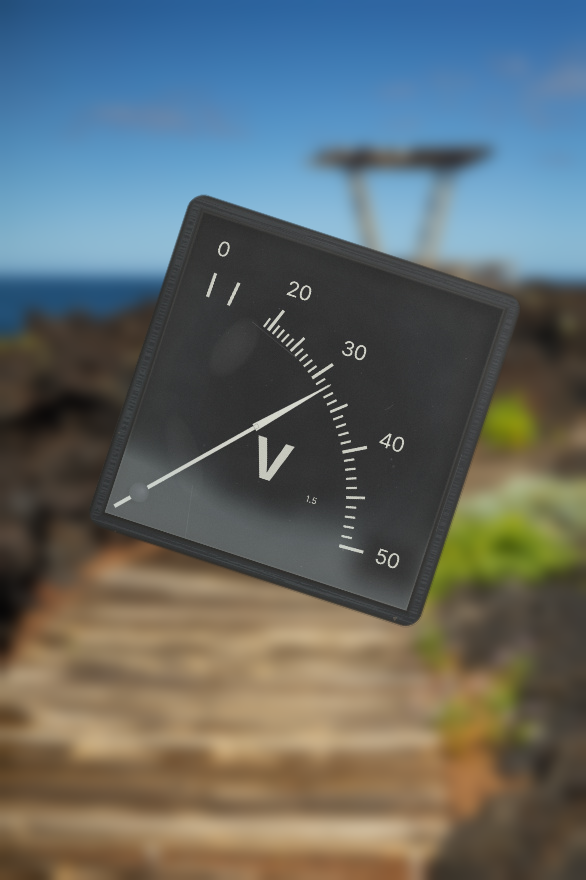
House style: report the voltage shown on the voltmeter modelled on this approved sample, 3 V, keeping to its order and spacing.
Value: 32 V
